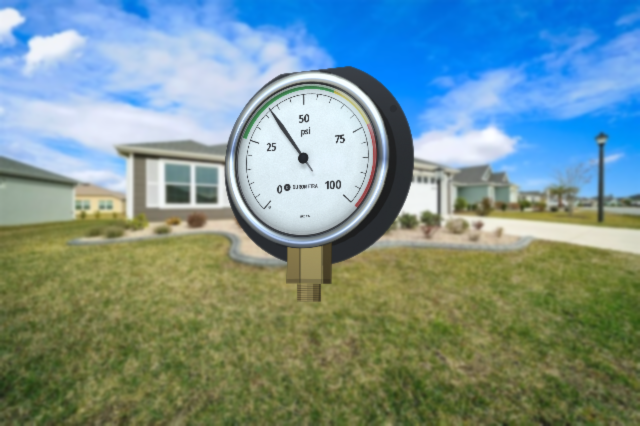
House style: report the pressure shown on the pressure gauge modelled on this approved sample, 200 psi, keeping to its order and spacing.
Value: 37.5 psi
